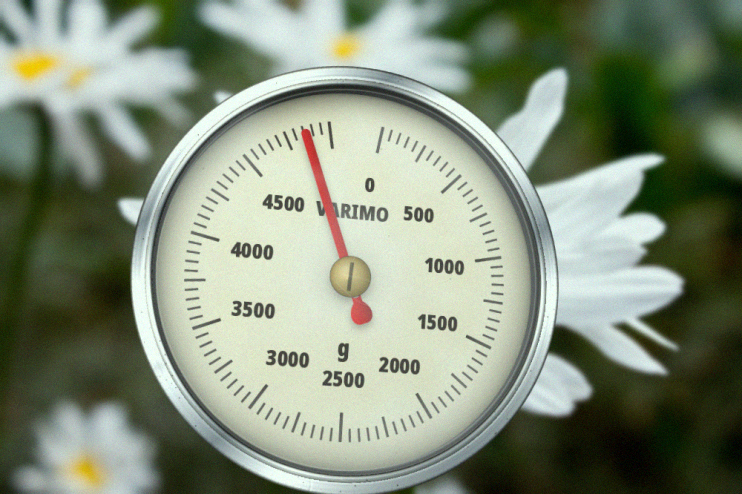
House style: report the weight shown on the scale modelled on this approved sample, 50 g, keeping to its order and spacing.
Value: 4850 g
